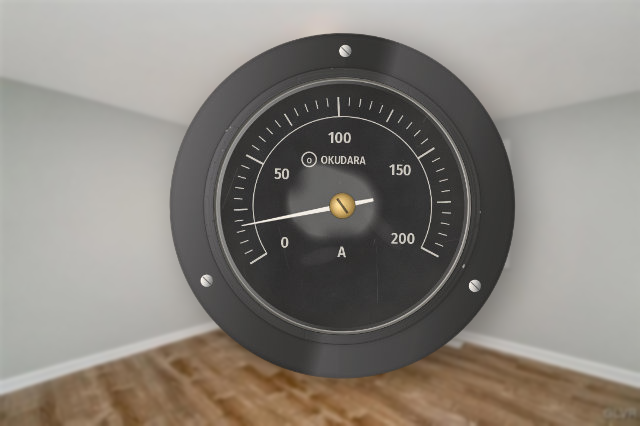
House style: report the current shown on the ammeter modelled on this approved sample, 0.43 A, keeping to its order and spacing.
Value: 17.5 A
